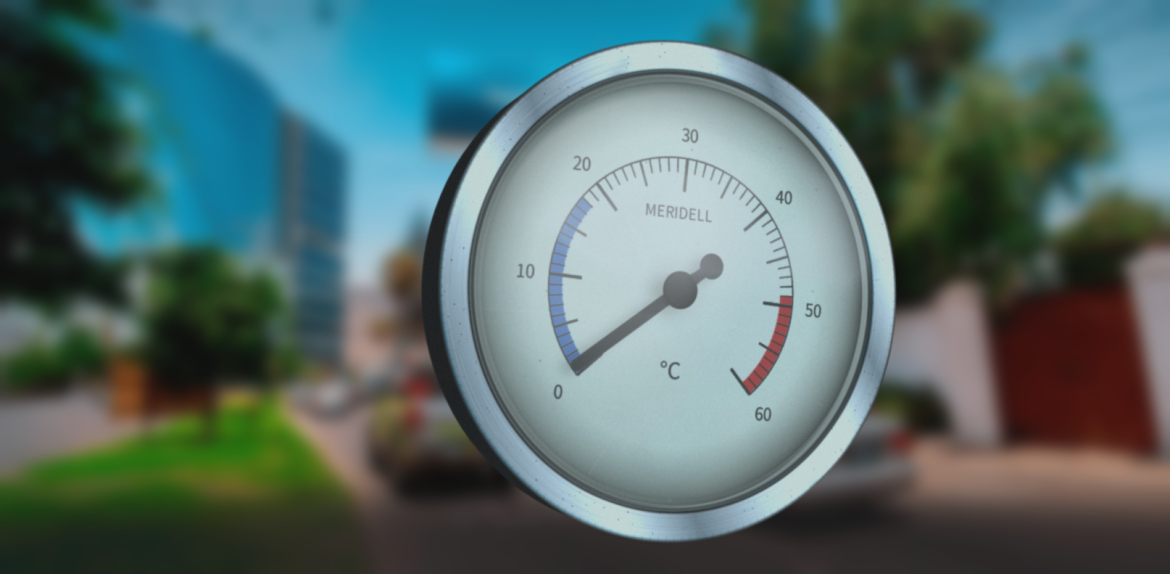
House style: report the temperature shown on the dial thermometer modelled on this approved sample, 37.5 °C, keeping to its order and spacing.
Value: 1 °C
